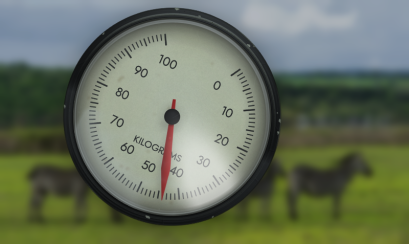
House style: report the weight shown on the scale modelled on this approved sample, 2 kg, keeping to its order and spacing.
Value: 44 kg
